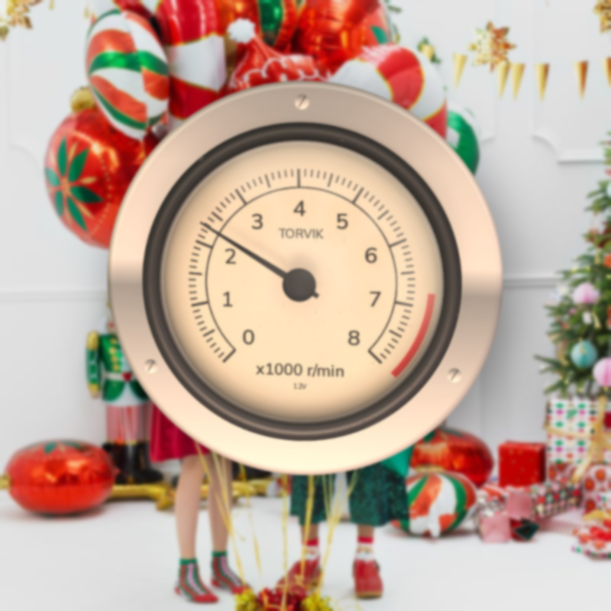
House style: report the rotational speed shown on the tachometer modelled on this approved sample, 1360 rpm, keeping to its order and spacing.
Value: 2300 rpm
